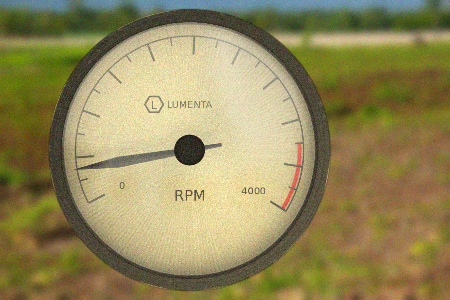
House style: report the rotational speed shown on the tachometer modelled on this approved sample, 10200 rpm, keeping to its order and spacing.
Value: 300 rpm
